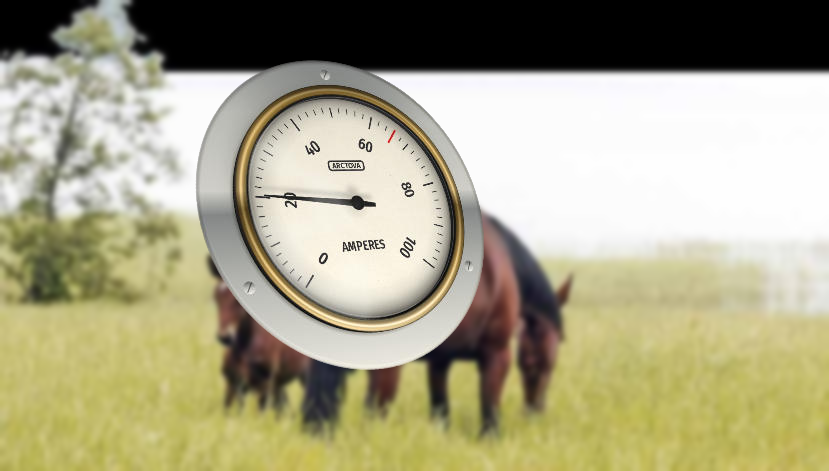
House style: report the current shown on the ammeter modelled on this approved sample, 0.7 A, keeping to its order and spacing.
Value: 20 A
